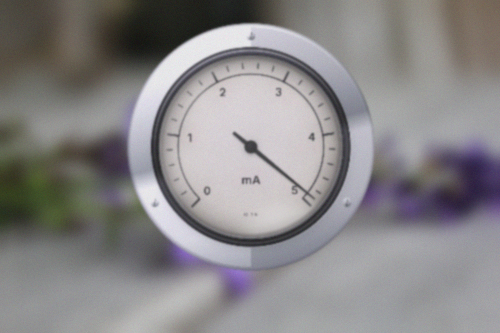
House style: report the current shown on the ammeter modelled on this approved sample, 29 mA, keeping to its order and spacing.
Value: 4.9 mA
